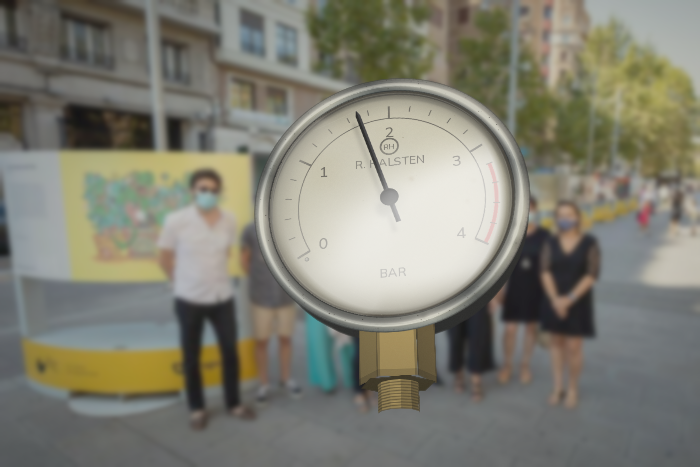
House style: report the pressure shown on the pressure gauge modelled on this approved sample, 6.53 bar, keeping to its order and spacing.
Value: 1.7 bar
